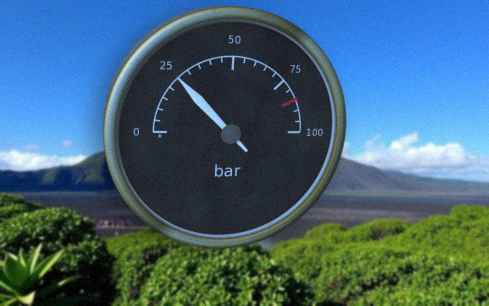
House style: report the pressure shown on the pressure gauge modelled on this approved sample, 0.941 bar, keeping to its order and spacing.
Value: 25 bar
